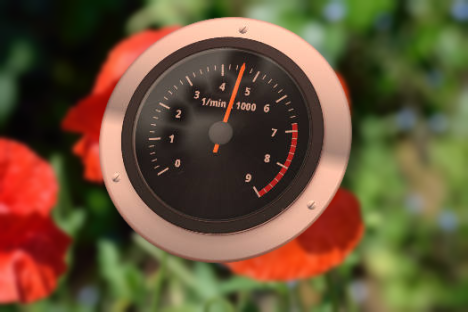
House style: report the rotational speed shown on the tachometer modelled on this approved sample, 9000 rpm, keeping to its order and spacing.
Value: 4600 rpm
